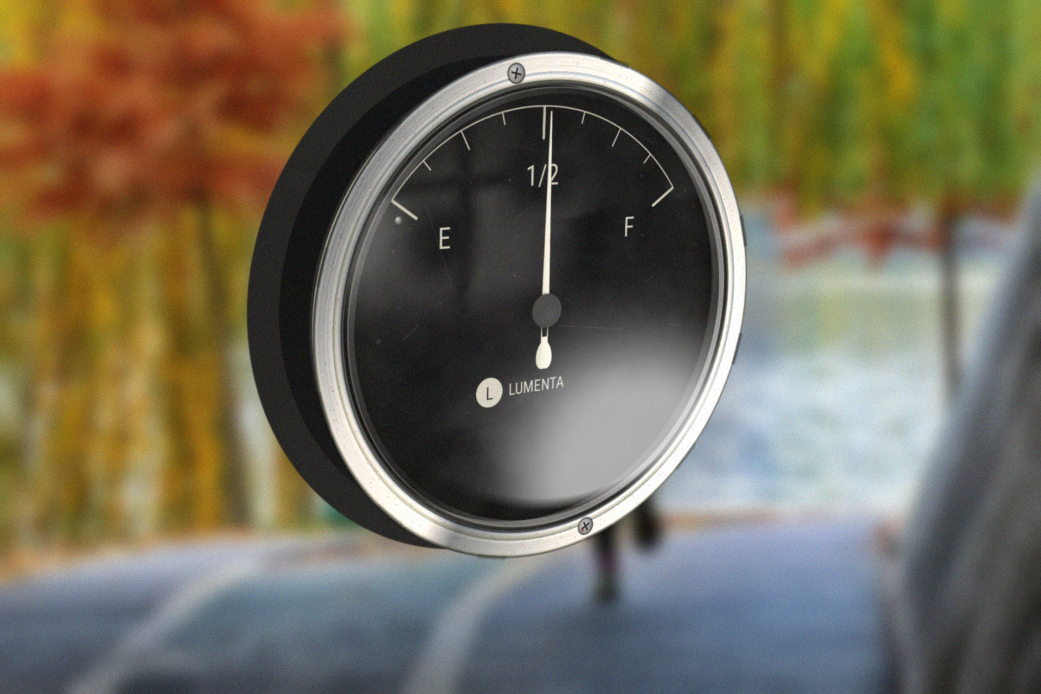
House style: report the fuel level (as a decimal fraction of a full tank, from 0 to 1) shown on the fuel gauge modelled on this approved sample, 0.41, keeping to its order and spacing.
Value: 0.5
